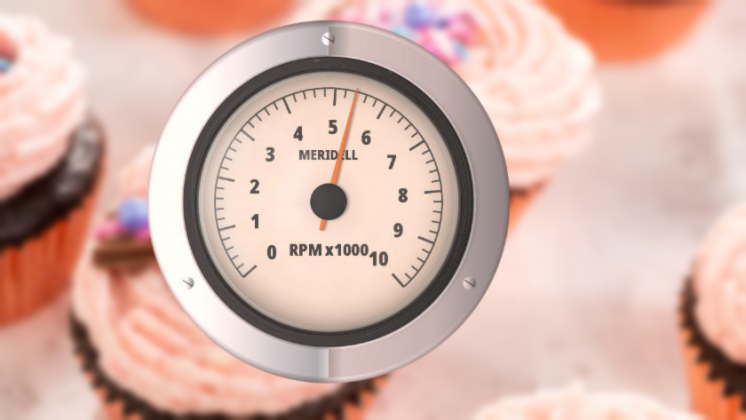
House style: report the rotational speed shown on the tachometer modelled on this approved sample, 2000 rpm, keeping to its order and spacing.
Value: 5400 rpm
